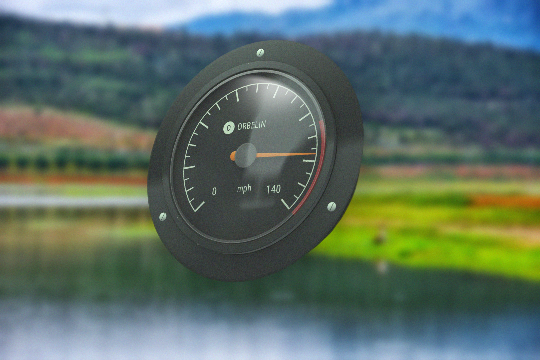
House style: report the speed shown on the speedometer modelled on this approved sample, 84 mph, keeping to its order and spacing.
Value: 117.5 mph
